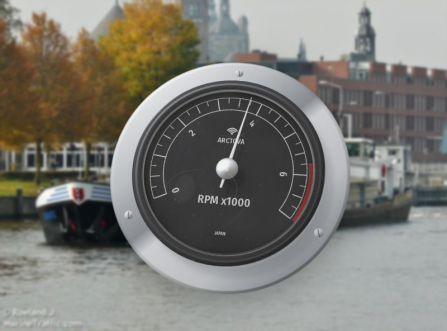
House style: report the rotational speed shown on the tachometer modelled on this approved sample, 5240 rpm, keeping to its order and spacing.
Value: 3750 rpm
